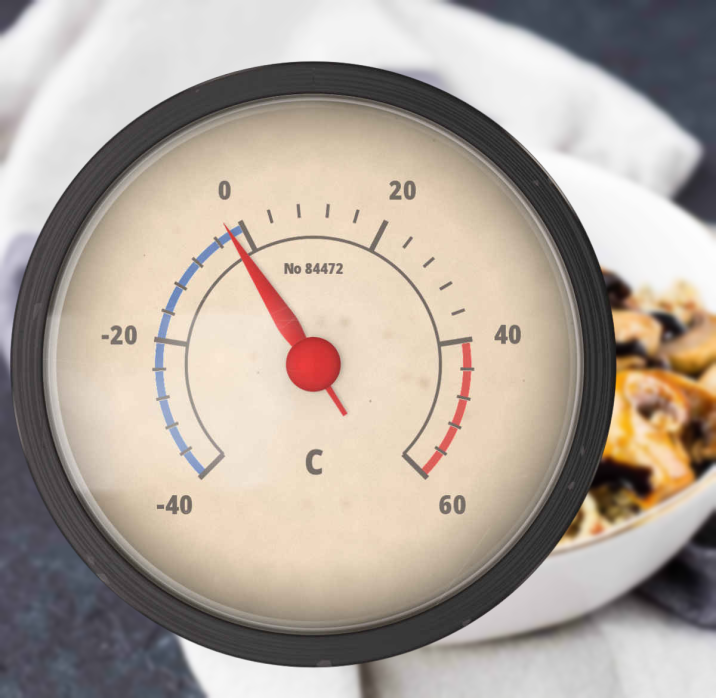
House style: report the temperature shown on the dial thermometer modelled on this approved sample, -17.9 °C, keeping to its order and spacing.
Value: -2 °C
